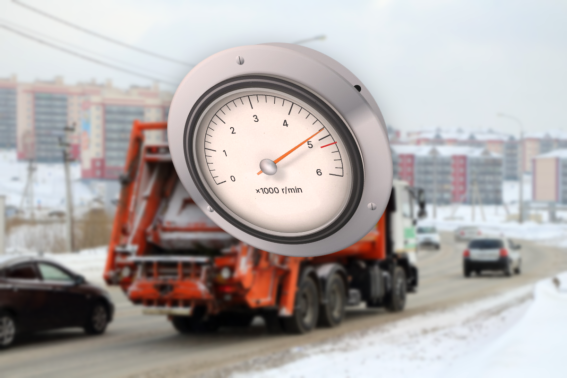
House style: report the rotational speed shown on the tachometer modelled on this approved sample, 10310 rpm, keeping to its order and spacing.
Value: 4800 rpm
